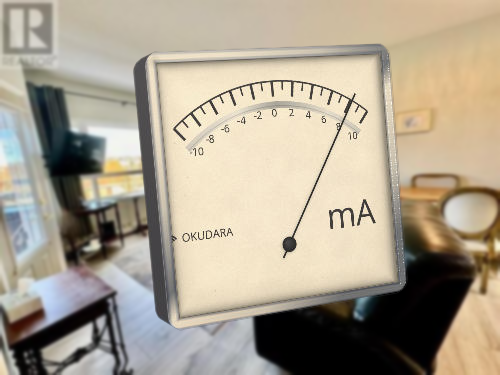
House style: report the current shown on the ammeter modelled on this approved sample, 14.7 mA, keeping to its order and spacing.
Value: 8 mA
